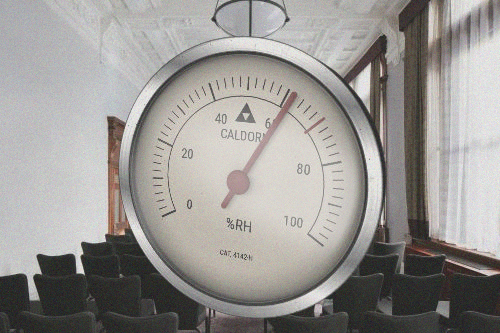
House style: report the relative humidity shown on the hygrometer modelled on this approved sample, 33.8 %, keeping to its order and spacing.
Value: 62 %
